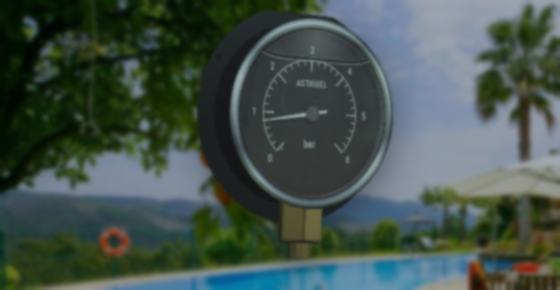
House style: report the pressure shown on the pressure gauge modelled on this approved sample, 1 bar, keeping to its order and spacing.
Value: 0.8 bar
